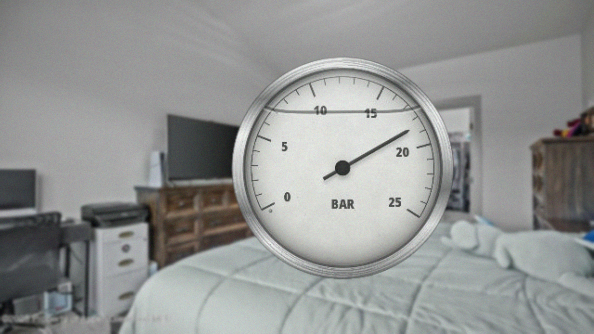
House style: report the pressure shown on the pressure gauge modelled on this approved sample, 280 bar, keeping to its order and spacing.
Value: 18.5 bar
